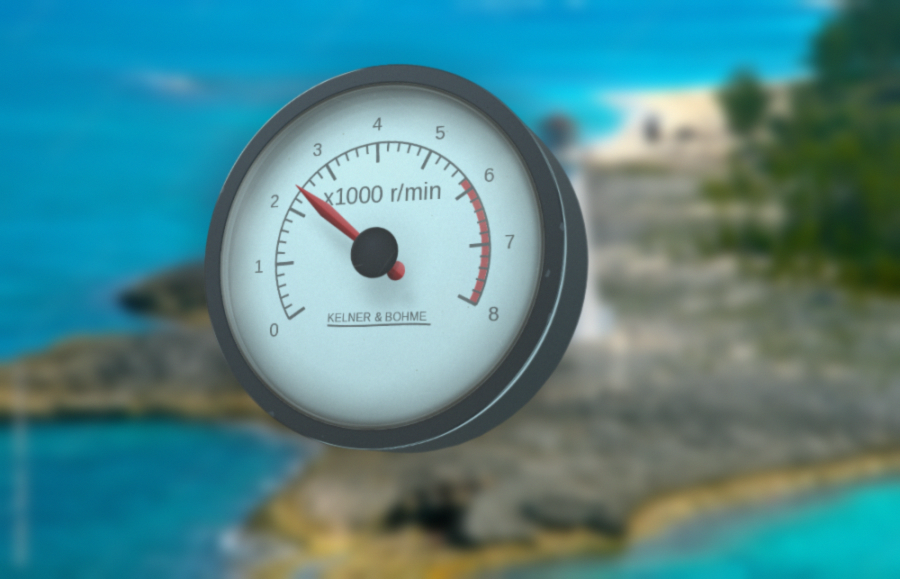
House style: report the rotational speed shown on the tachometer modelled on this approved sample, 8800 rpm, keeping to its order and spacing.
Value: 2400 rpm
